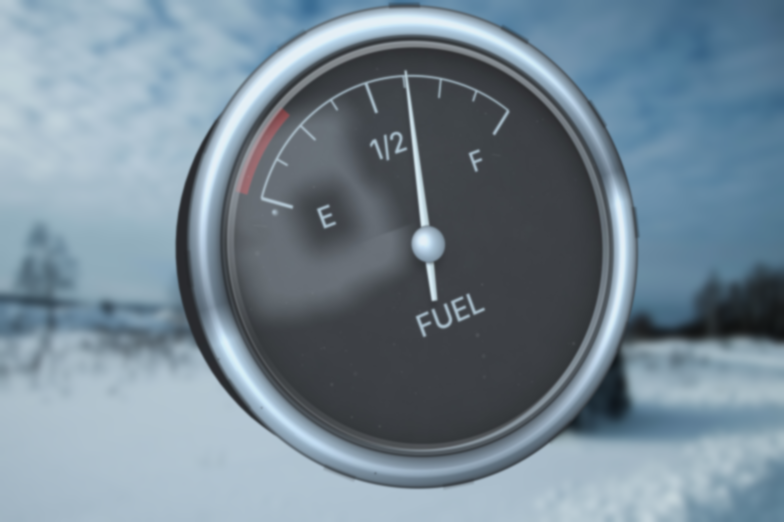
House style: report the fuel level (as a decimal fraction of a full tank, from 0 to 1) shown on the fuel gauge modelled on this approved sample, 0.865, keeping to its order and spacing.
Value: 0.625
